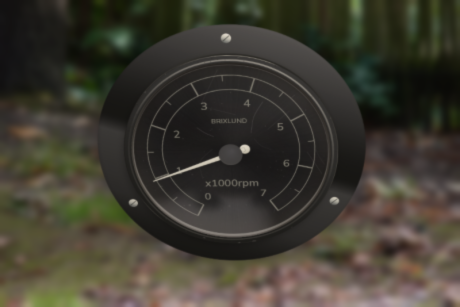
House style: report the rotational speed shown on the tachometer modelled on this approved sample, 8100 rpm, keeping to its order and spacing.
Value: 1000 rpm
